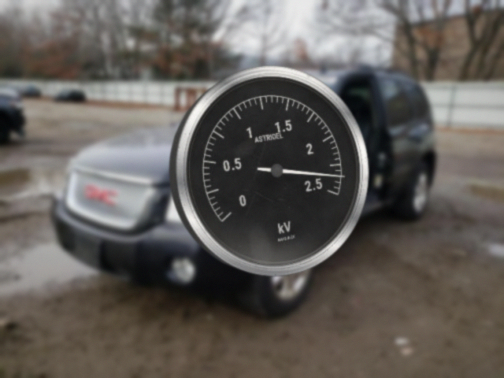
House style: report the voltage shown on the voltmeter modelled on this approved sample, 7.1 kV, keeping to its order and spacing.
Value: 2.35 kV
